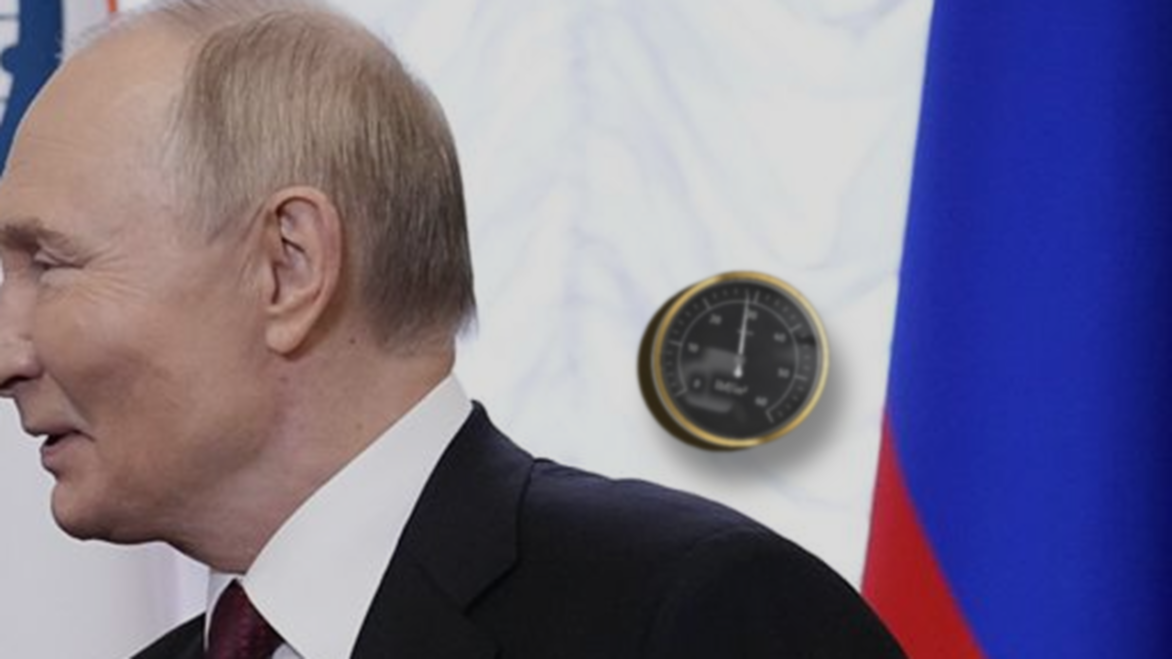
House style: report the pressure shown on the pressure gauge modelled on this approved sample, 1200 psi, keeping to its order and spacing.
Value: 28 psi
